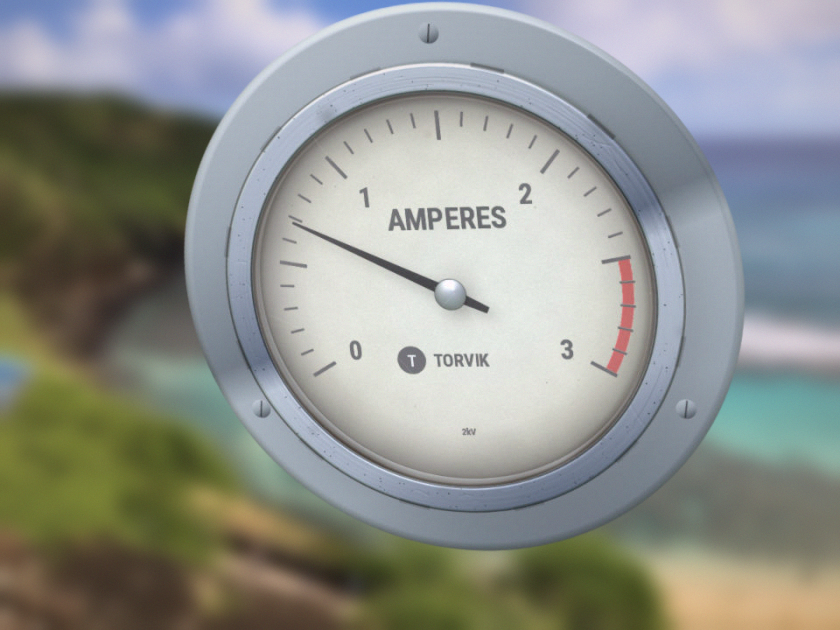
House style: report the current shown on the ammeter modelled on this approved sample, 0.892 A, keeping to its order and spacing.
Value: 0.7 A
